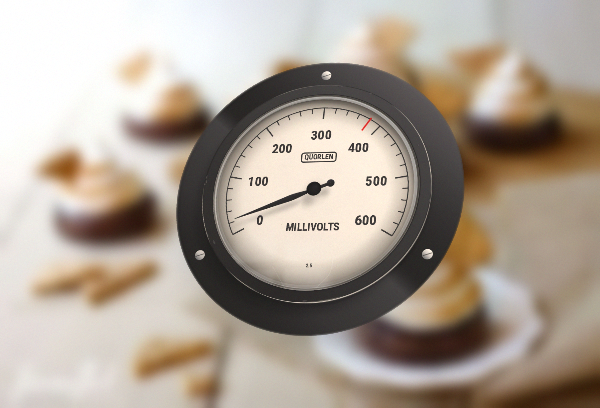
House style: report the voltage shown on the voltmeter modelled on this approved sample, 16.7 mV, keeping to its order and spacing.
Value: 20 mV
